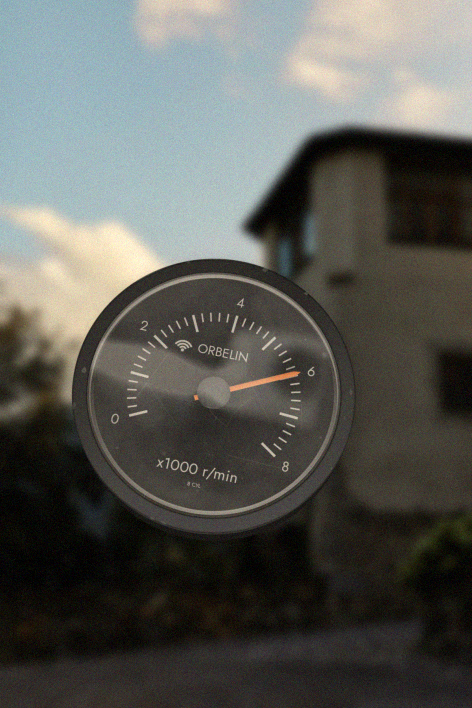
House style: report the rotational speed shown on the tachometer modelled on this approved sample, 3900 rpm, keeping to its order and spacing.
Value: 6000 rpm
